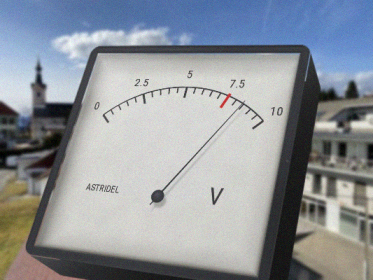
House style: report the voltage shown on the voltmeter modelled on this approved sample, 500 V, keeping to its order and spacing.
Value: 8.5 V
